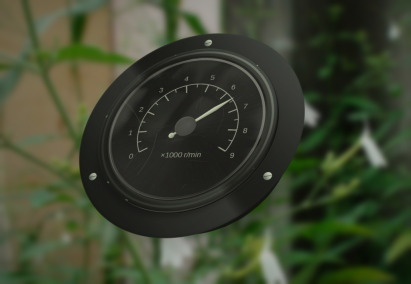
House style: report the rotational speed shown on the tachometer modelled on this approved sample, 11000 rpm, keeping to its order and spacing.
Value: 6500 rpm
